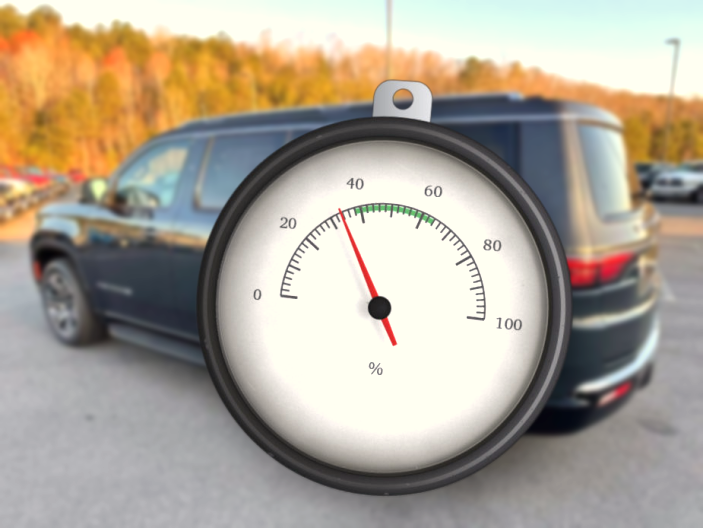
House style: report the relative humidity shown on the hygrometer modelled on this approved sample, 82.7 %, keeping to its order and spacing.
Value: 34 %
